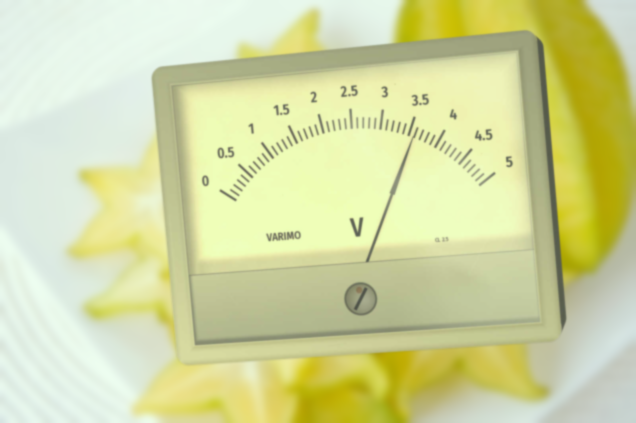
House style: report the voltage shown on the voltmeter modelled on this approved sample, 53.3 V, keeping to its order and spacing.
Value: 3.6 V
